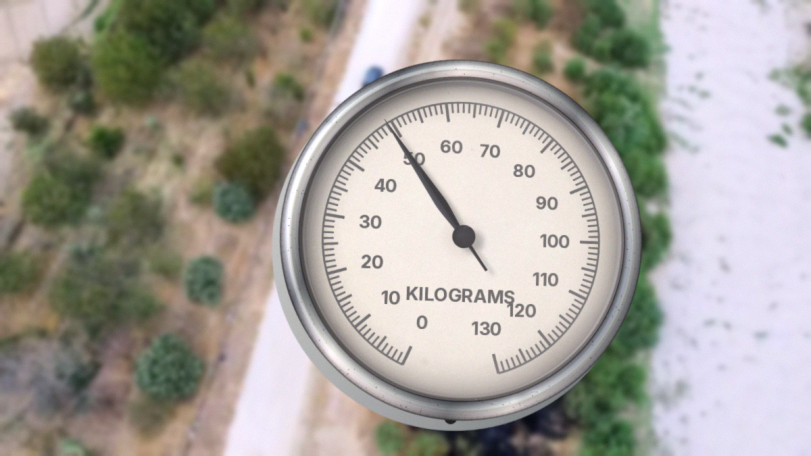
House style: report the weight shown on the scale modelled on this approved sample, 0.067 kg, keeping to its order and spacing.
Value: 49 kg
